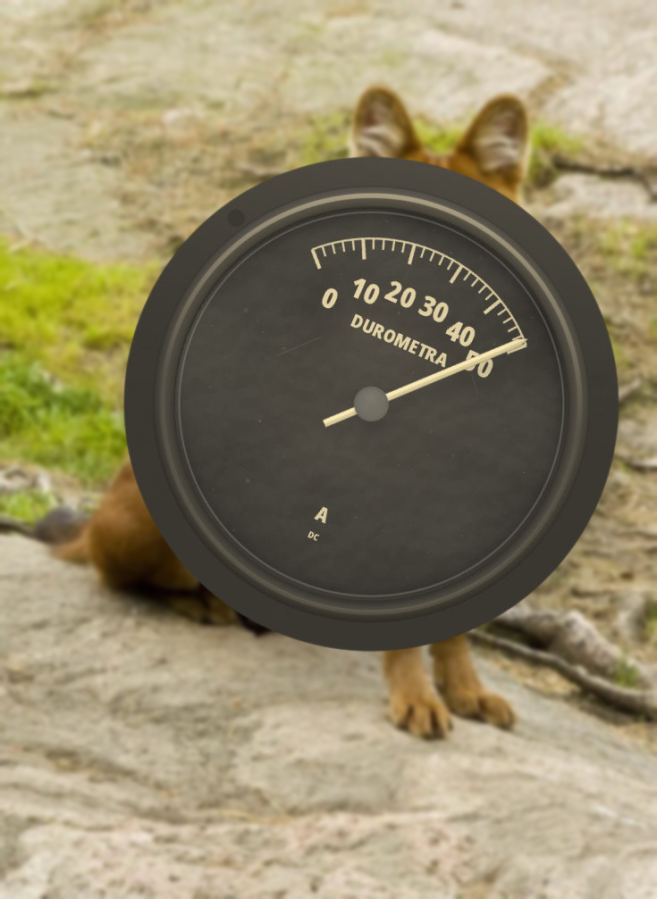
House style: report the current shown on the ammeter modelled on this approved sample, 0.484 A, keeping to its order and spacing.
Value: 49 A
